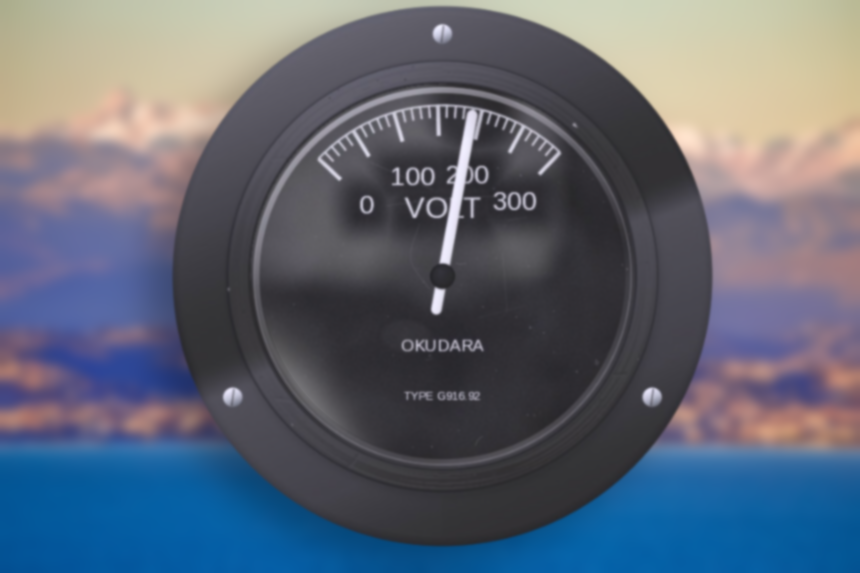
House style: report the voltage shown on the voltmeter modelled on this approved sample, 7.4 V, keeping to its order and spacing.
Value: 190 V
